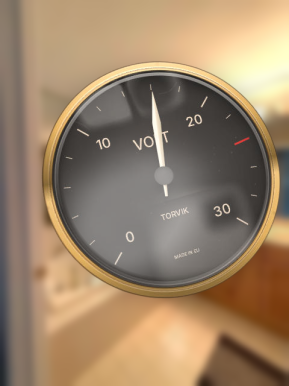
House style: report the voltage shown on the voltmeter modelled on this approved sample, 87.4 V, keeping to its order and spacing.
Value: 16 V
